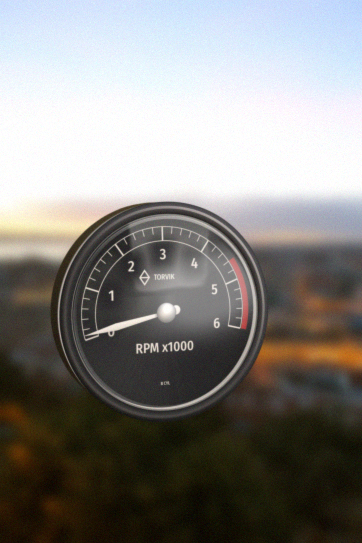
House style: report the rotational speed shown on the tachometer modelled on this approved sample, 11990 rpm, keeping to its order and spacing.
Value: 100 rpm
